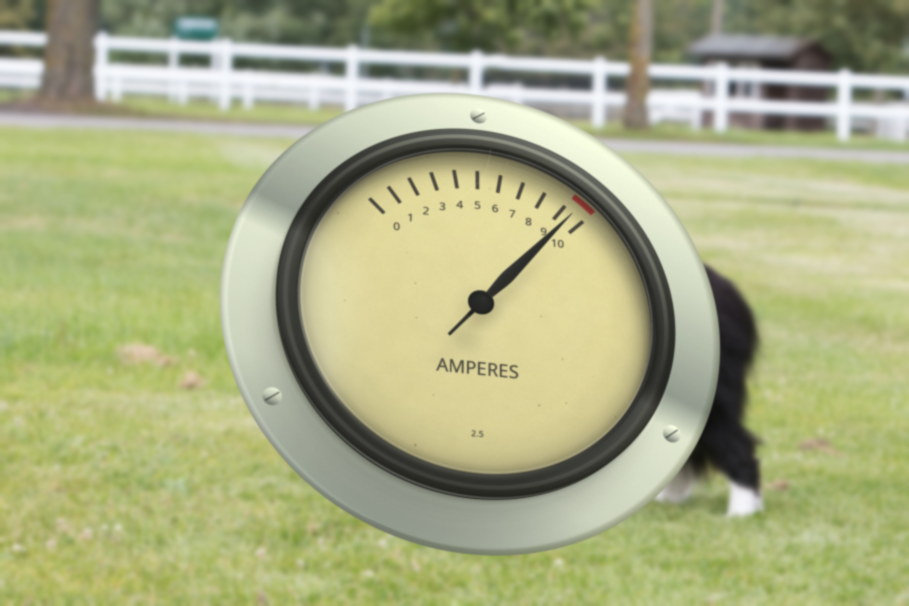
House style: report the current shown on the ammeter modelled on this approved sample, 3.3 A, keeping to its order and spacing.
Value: 9.5 A
